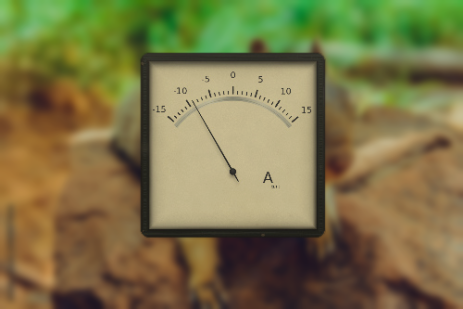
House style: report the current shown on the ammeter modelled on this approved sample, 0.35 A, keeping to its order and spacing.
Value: -9 A
